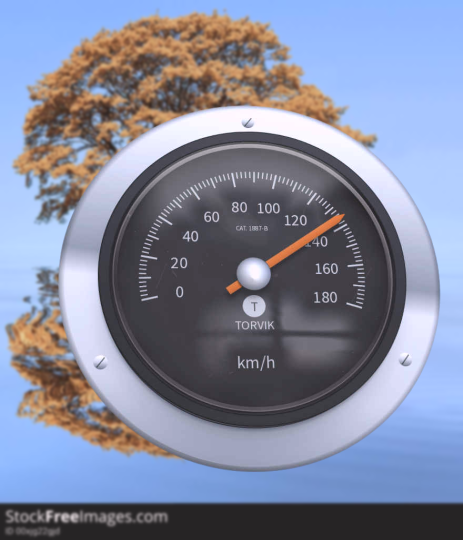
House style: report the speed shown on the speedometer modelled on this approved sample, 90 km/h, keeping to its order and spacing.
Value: 136 km/h
